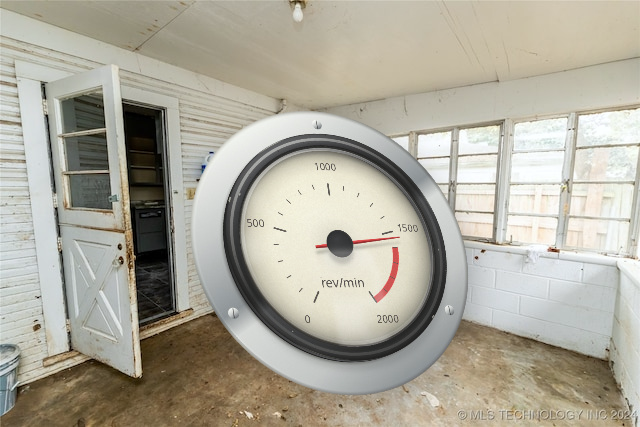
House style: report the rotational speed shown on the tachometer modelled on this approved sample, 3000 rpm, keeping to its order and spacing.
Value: 1550 rpm
